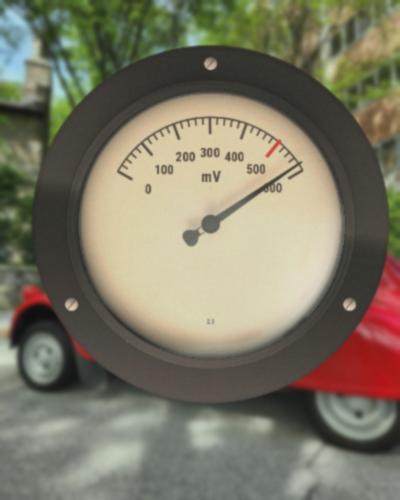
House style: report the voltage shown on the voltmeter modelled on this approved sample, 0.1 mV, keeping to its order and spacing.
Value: 580 mV
